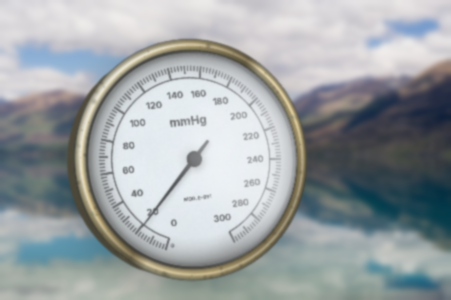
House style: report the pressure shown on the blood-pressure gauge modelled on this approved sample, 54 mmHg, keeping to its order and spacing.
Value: 20 mmHg
